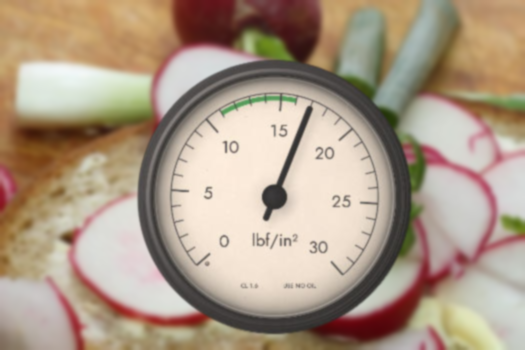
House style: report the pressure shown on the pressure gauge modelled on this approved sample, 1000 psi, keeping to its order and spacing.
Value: 17 psi
